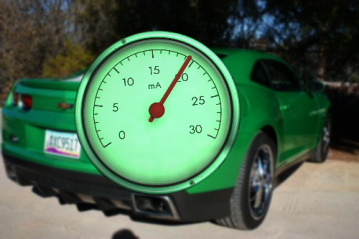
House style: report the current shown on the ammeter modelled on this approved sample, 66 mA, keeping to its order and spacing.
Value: 19.5 mA
